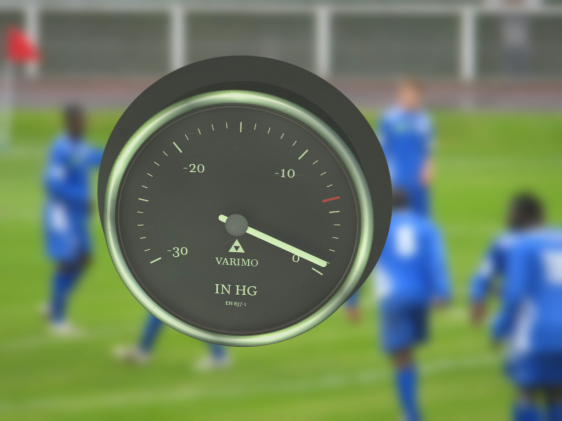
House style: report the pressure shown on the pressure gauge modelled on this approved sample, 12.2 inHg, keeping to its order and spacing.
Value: -1 inHg
